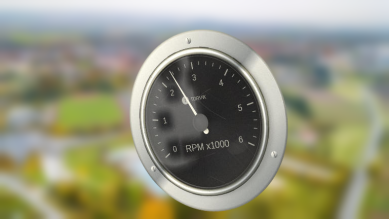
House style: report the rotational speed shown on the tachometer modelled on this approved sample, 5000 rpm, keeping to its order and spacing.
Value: 2400 rpm
